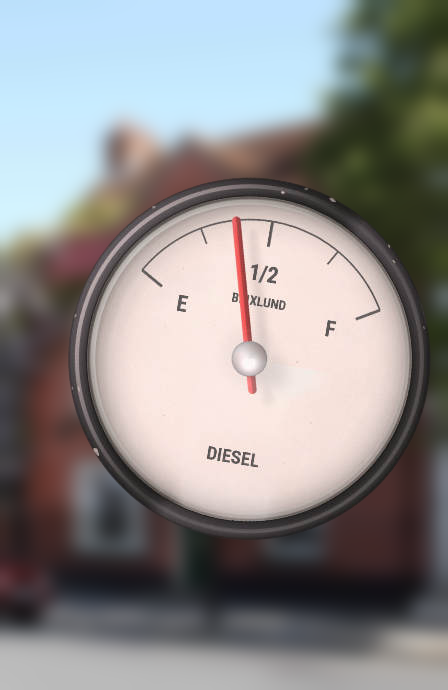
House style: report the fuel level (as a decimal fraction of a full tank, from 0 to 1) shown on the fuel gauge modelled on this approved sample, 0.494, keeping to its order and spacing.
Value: 0.375
